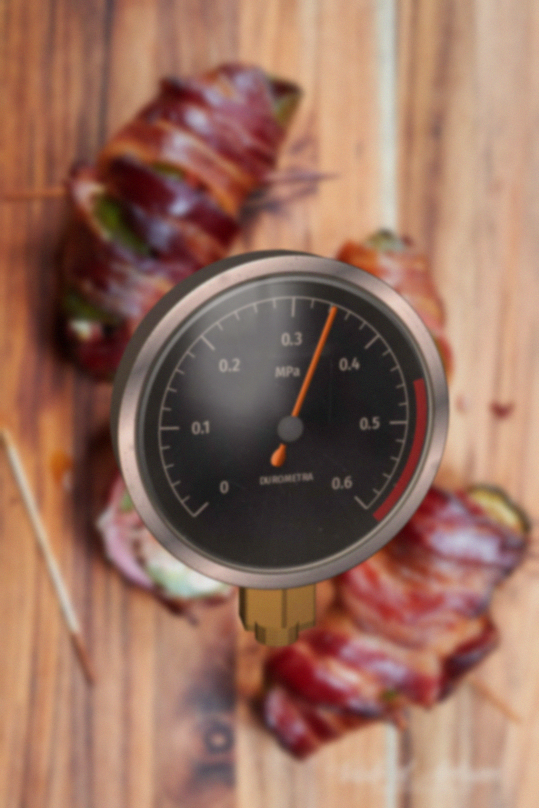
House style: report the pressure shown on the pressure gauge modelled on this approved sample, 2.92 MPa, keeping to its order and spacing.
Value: 0.34 MPa
